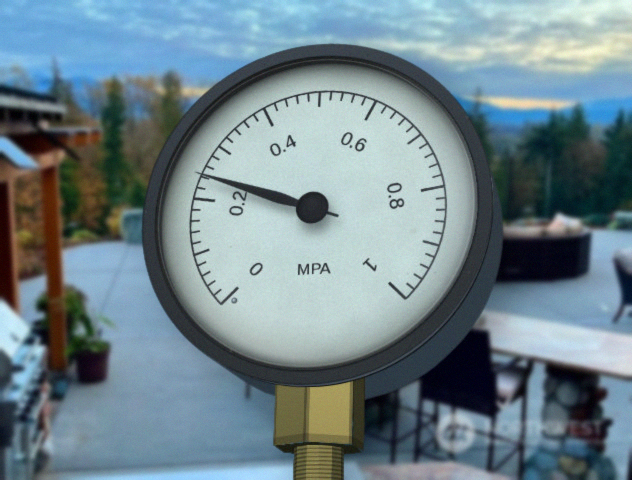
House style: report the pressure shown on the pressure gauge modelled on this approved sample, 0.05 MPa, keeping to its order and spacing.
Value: 0.24 MPa
